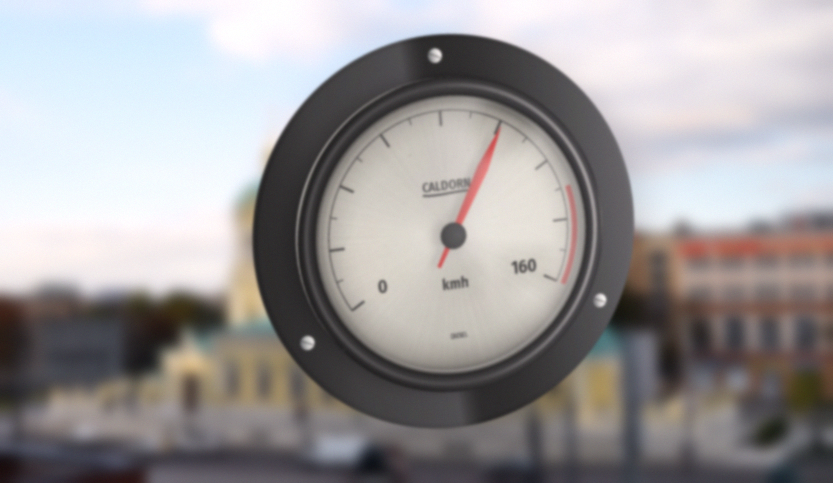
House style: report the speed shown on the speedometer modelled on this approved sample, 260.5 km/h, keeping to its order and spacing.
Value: 100 km/h
